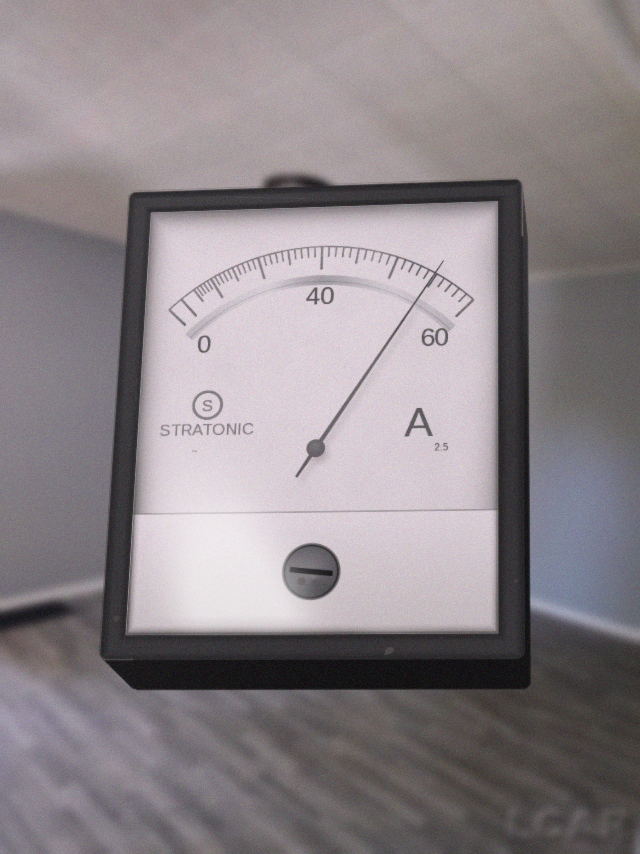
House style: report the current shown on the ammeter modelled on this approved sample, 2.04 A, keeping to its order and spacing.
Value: 55 A
